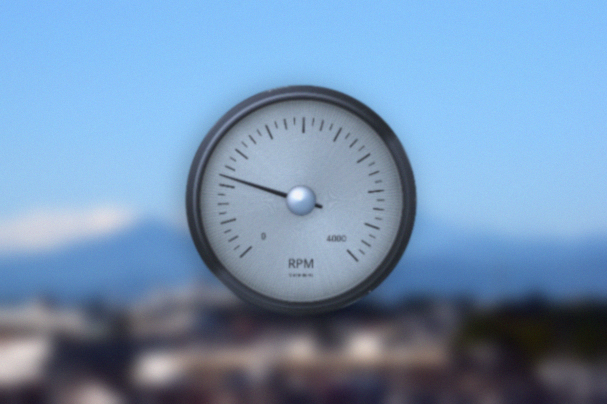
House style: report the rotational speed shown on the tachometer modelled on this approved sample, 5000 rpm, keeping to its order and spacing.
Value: 900 rpm
